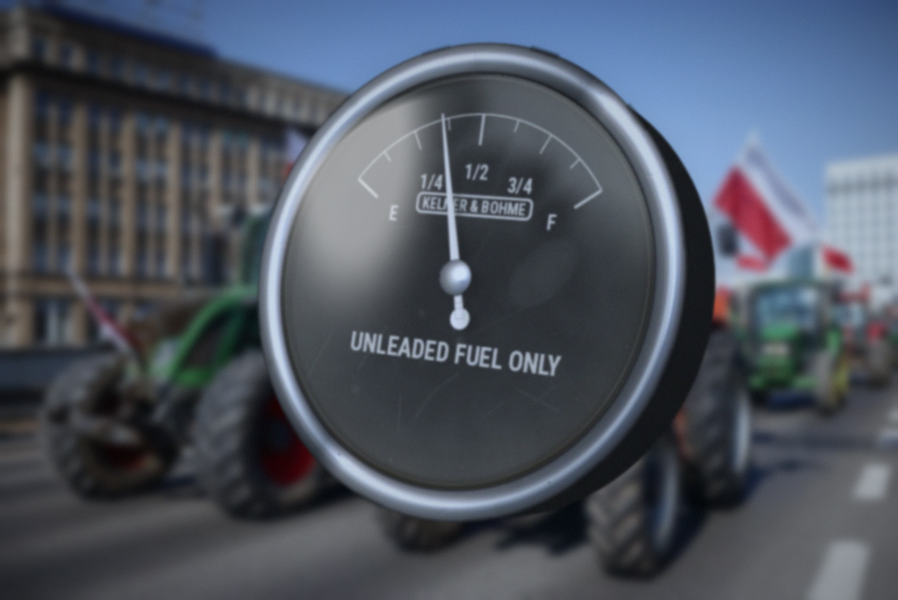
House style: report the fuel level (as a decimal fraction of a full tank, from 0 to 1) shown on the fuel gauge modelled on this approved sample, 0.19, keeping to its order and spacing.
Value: 0.375
